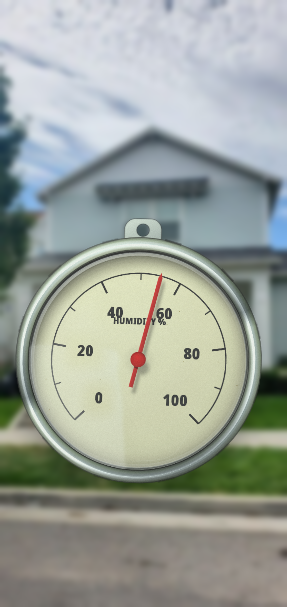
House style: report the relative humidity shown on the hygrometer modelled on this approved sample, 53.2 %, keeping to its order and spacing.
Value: 55 %
